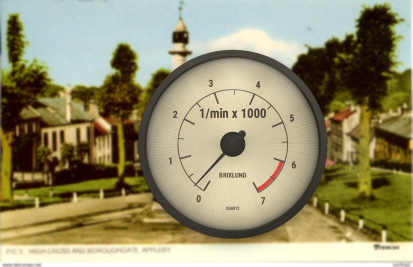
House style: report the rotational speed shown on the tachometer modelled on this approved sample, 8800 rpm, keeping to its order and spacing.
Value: 250 rpm
